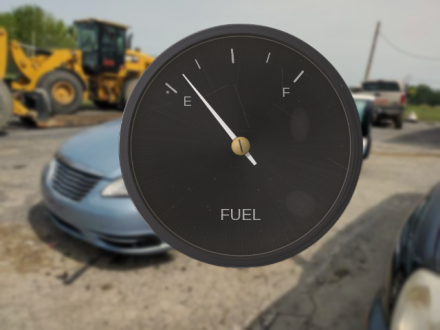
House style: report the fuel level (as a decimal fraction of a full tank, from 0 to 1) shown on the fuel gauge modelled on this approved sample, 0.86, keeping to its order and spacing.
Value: 0.125
